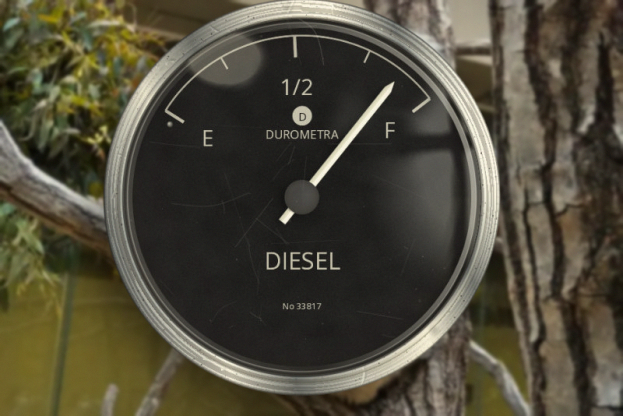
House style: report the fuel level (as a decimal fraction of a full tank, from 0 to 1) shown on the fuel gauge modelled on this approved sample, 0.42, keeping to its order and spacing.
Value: 0.875
